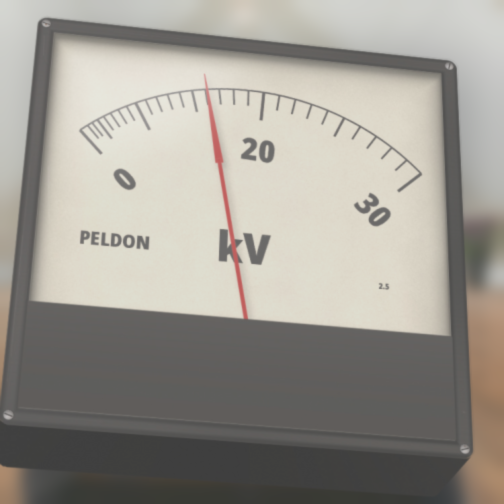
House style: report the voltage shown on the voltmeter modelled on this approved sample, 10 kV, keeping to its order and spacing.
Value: 16 kV
